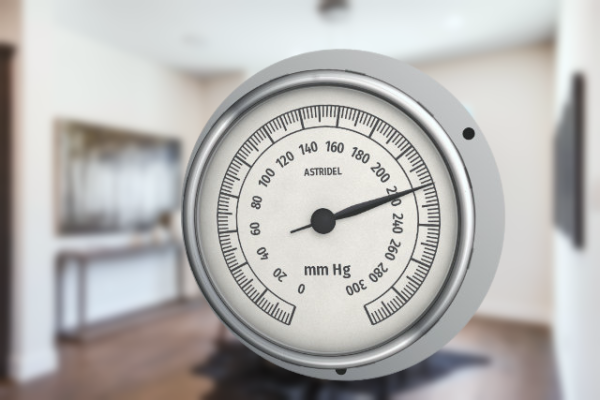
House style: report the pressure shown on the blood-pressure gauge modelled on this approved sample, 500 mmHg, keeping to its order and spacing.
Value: 220 mmHg
